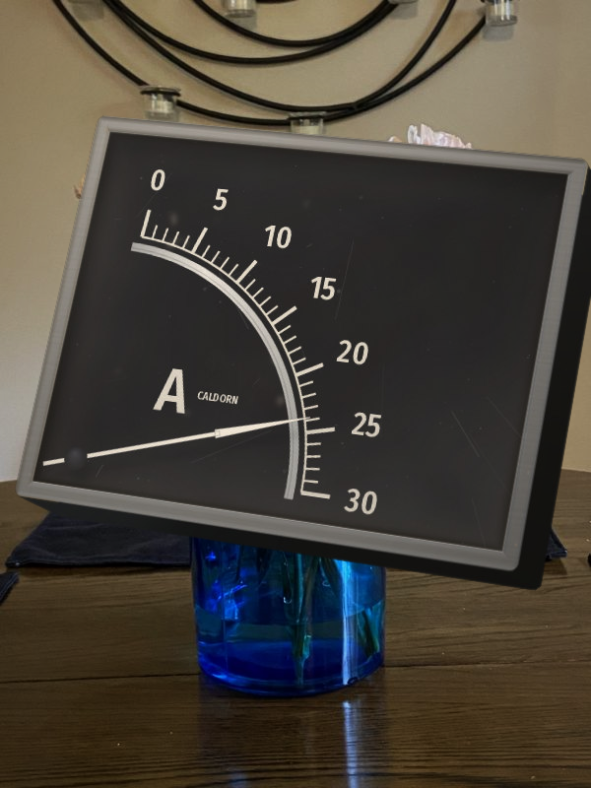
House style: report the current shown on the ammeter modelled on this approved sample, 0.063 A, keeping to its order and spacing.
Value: 24 A
